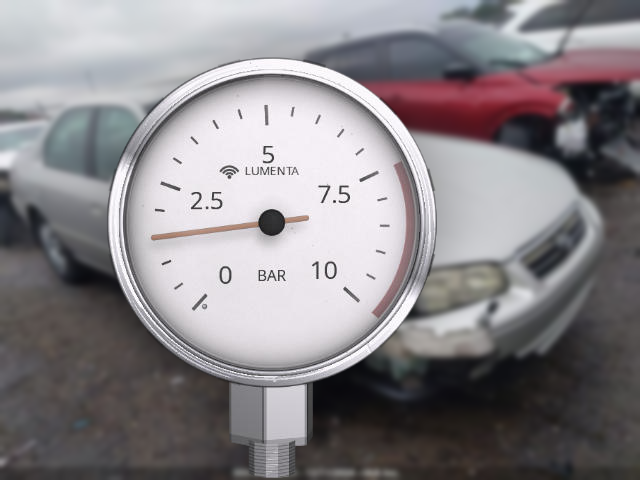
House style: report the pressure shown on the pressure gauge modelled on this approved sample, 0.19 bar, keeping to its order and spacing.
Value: 1.5 bar
